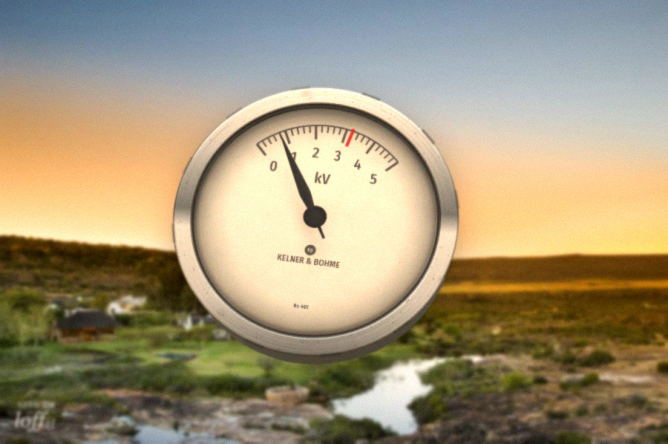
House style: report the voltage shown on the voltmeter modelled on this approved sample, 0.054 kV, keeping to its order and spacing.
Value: 0.8 kV
